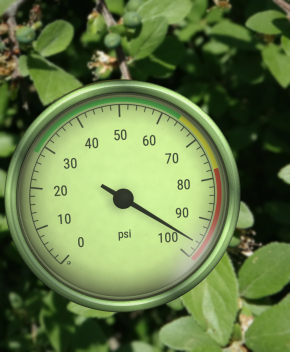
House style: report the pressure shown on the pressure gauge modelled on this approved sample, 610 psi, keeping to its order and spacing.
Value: 96 psi
